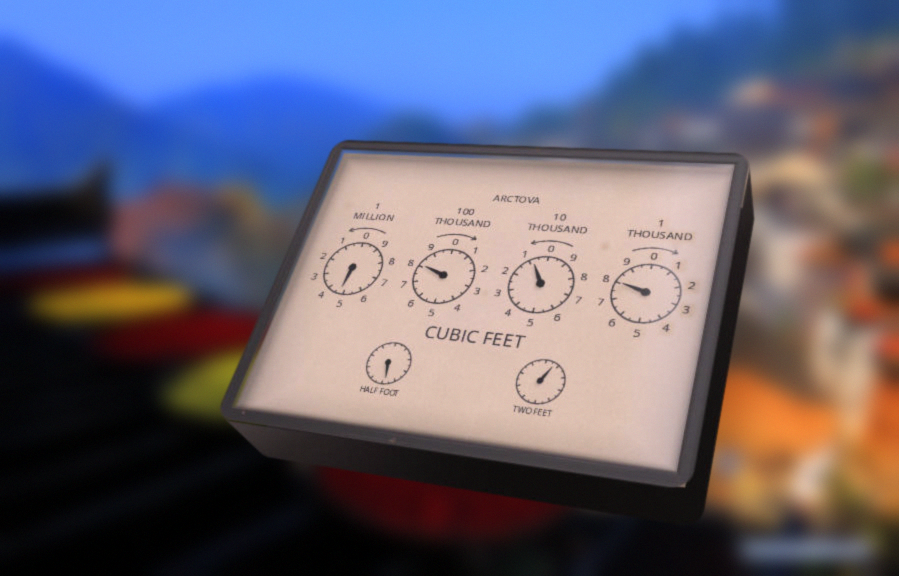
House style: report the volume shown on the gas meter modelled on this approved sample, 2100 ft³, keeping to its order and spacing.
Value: 480800 ft³
